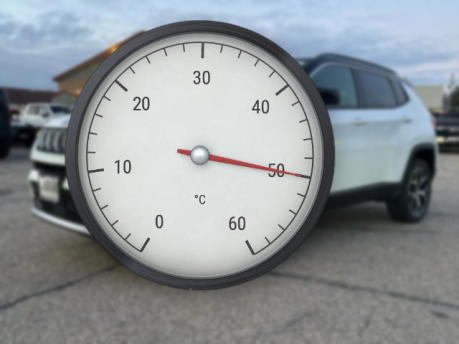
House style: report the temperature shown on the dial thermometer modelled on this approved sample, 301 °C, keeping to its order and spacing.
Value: 50 °C
